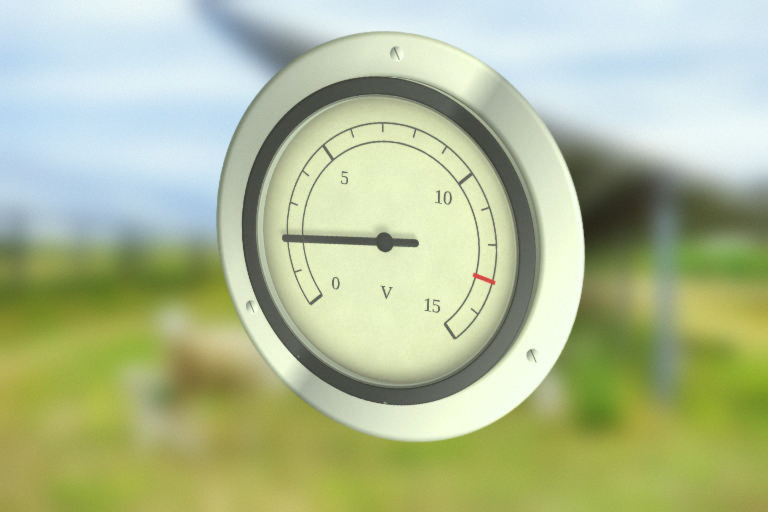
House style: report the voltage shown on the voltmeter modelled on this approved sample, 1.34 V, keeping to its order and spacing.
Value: 2 V
